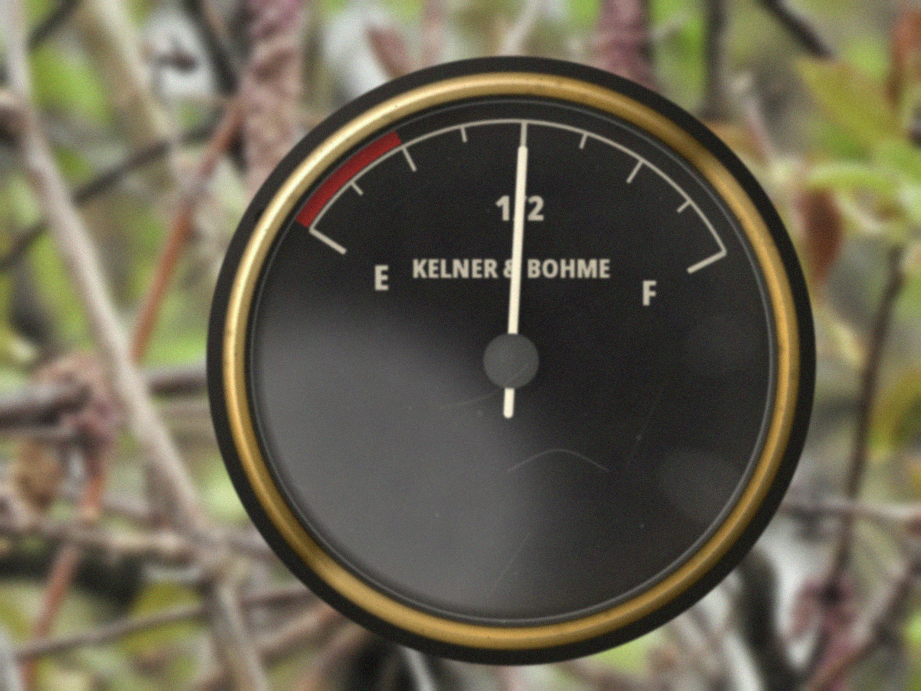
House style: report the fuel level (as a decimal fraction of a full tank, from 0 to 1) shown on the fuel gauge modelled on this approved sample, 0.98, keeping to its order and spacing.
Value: 0.5
